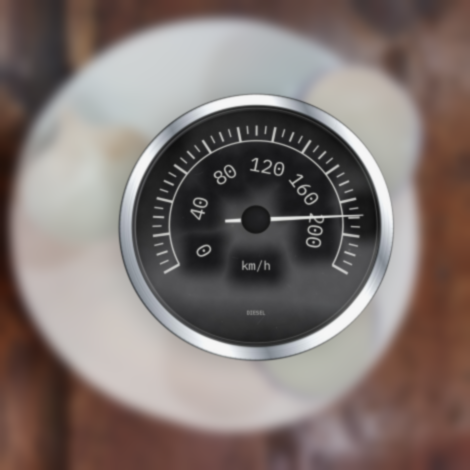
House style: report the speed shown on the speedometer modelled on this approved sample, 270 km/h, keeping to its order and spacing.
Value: 190 km/h
